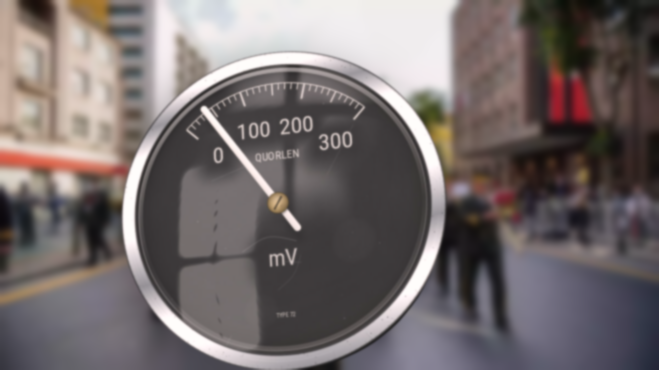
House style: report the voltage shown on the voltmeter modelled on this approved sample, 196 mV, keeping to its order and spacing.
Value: 40 mV
